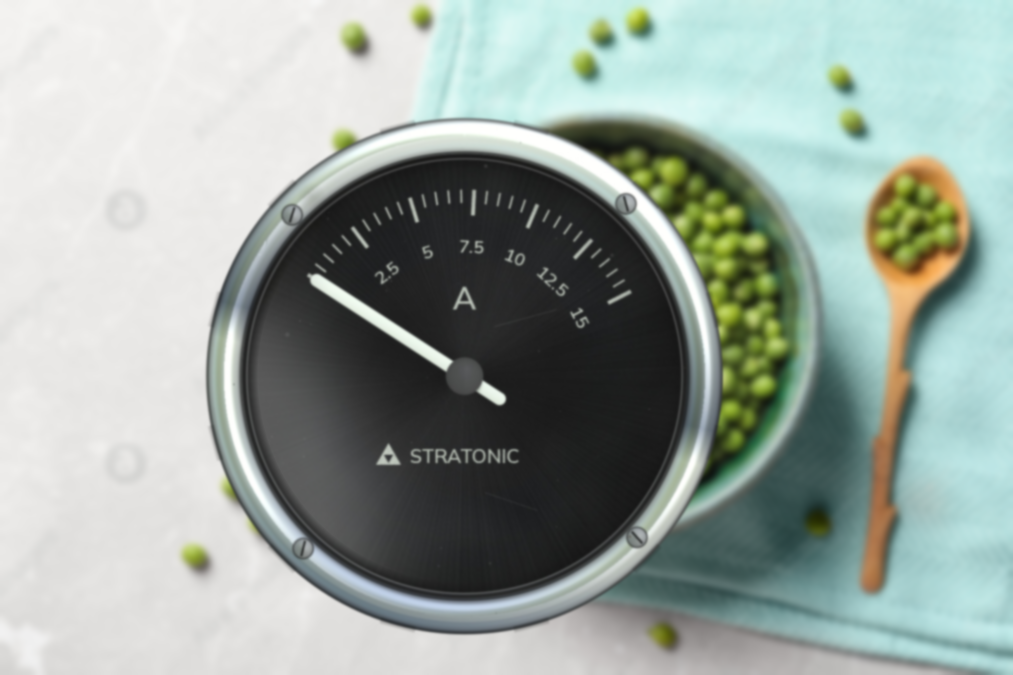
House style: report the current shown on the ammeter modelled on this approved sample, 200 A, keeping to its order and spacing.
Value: 0 A
